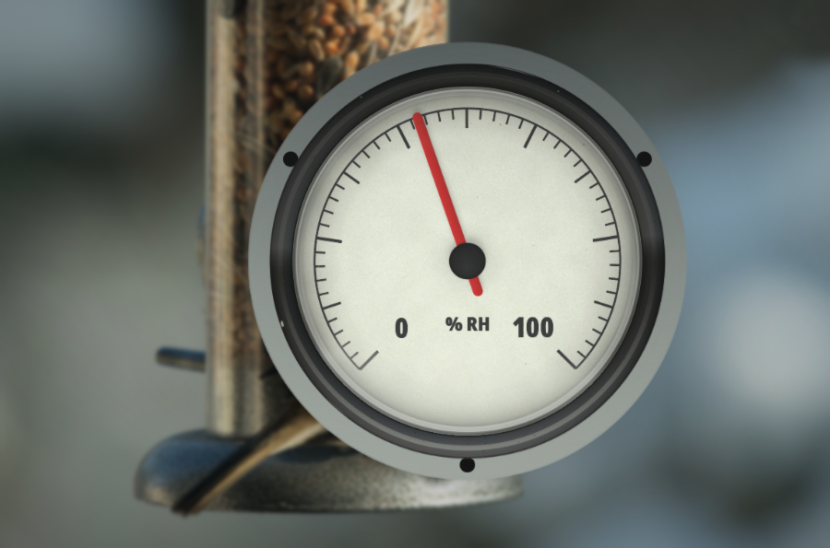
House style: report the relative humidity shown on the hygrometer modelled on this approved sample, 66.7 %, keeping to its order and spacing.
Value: 43 %
